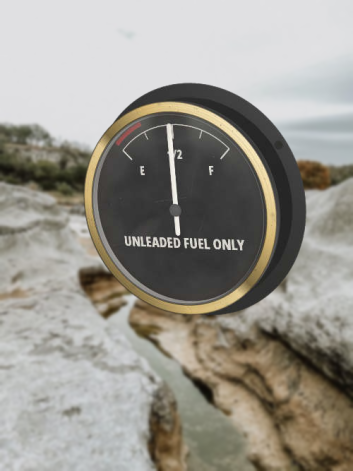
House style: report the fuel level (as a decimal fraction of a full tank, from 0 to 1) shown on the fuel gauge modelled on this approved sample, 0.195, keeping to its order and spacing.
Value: 0.5
